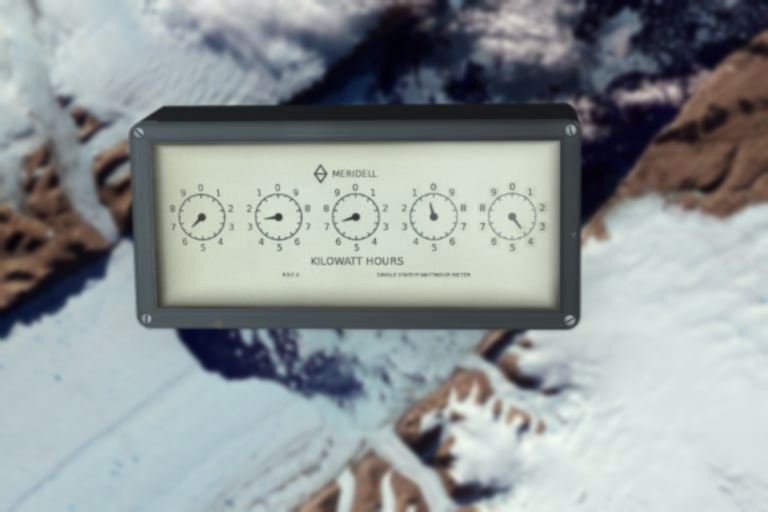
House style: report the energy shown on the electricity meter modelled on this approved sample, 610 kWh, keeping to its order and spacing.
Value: 62704 kWh
